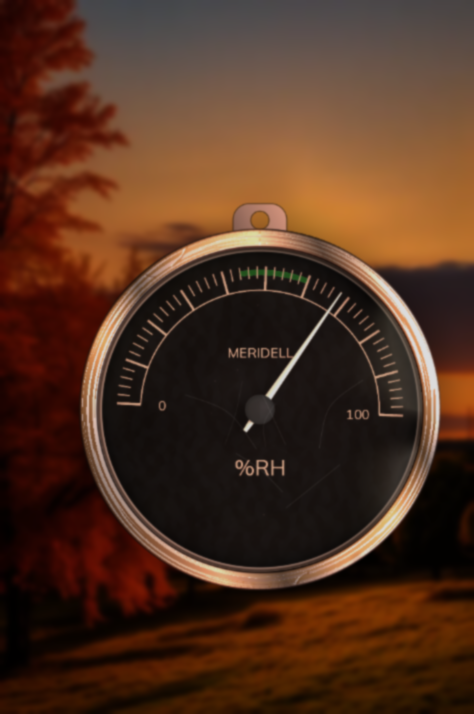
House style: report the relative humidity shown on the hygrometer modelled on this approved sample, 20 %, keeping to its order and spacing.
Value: 68 %
